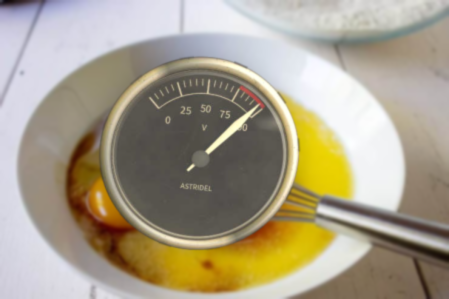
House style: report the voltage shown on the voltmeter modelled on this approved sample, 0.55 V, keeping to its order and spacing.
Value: 95 V
